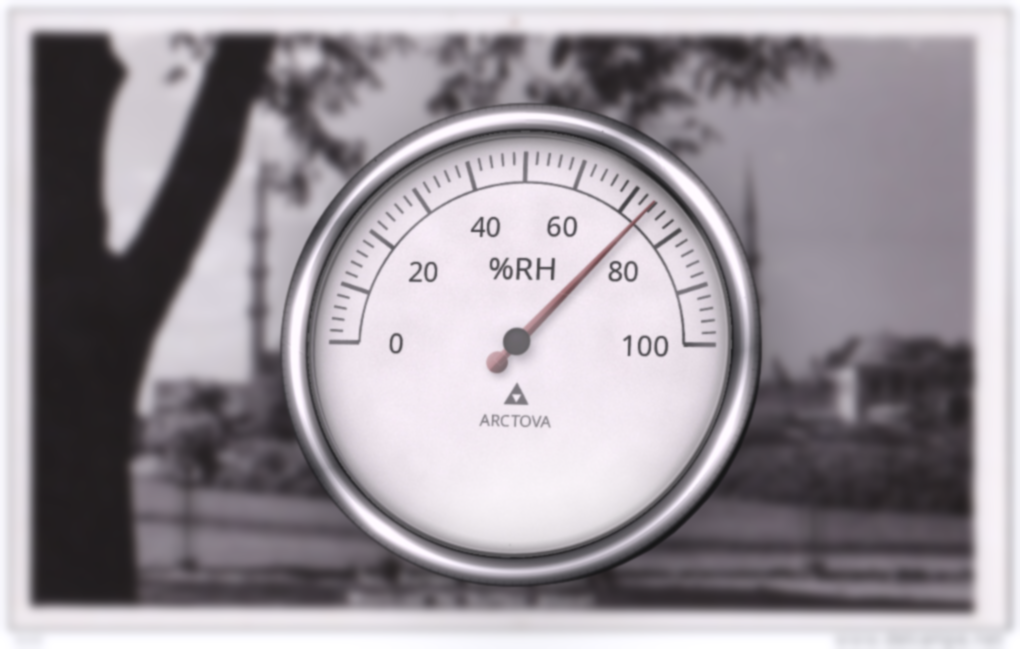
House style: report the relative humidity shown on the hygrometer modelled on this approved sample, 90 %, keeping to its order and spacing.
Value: 74 %
